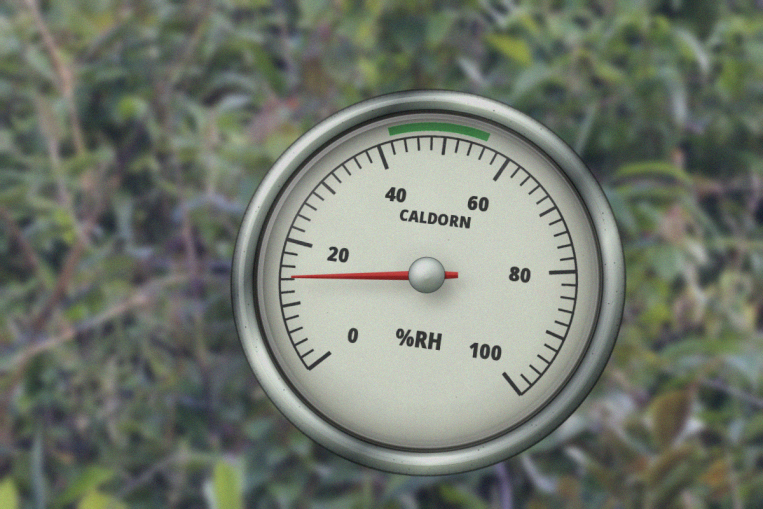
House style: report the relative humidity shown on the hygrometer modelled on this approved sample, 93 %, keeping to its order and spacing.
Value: 14 %
